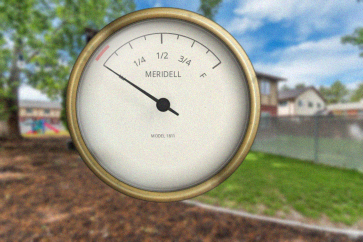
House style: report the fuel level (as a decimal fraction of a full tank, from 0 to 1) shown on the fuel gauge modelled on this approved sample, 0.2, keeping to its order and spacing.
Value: 0
